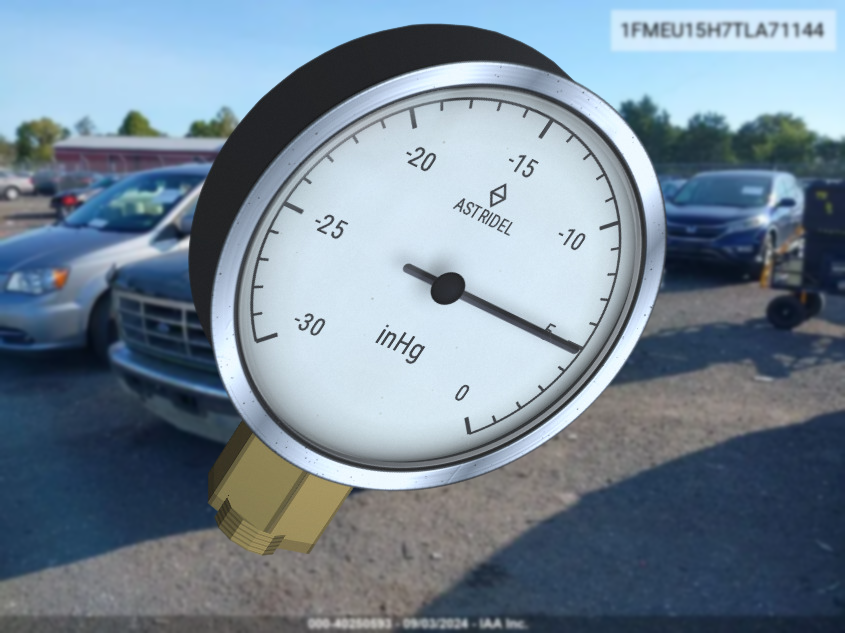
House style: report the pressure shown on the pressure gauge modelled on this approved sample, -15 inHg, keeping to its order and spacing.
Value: -5 inHg
